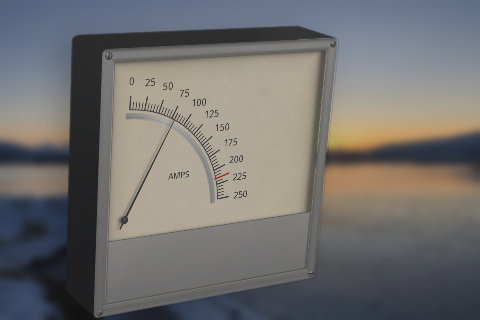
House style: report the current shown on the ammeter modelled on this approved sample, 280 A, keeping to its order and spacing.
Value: 75 A
